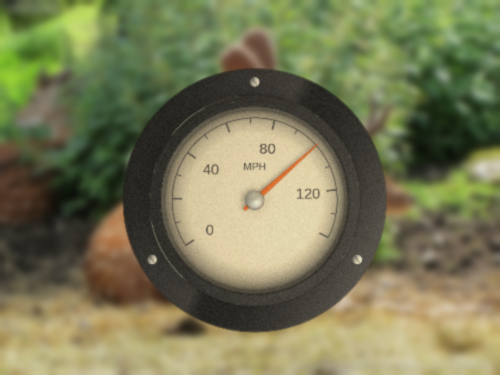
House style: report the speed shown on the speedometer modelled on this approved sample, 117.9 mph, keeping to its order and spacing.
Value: 100 mph
